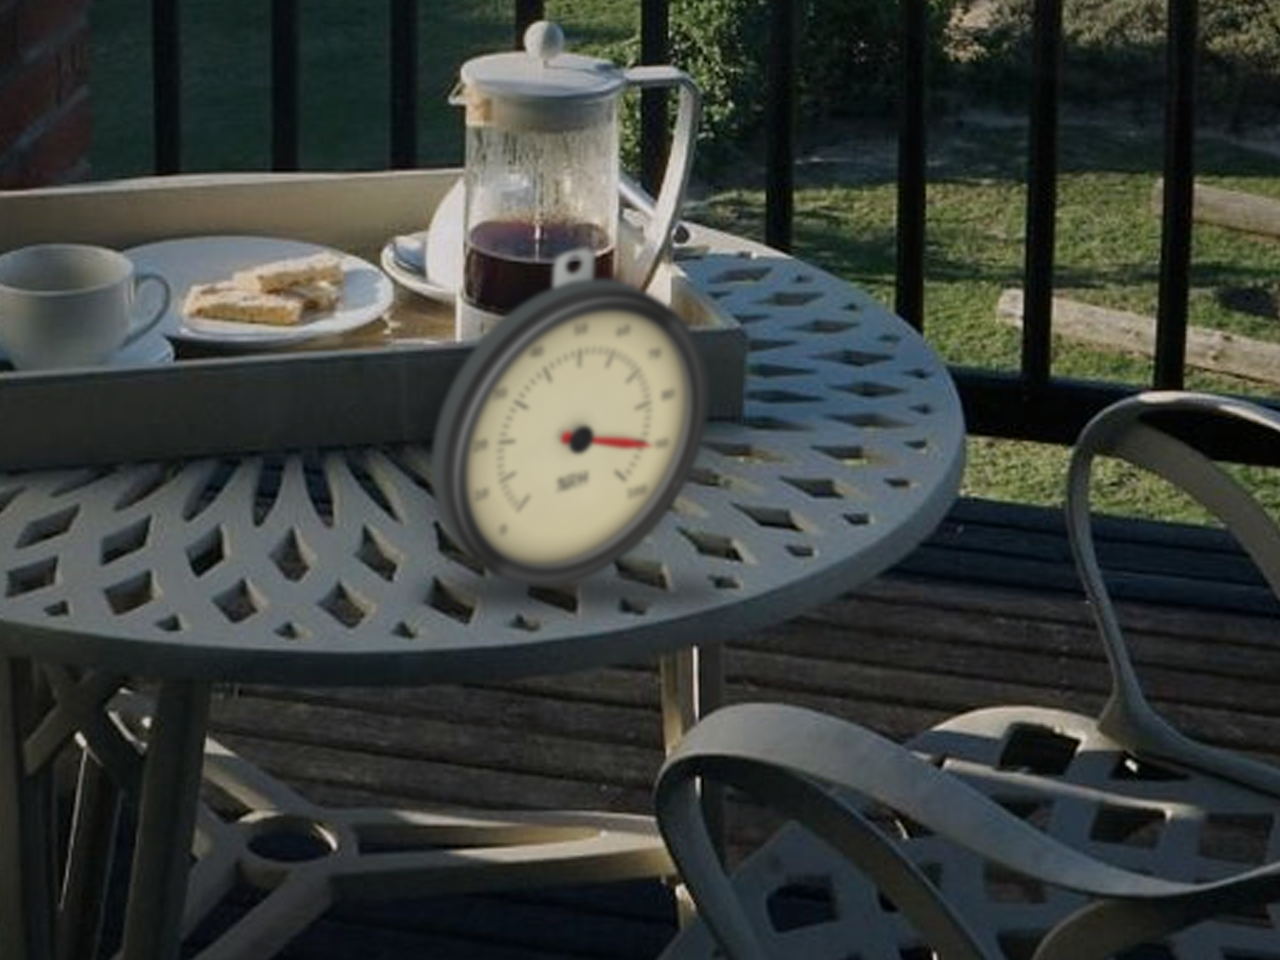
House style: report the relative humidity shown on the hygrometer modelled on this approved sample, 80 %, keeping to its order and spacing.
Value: 90 %
